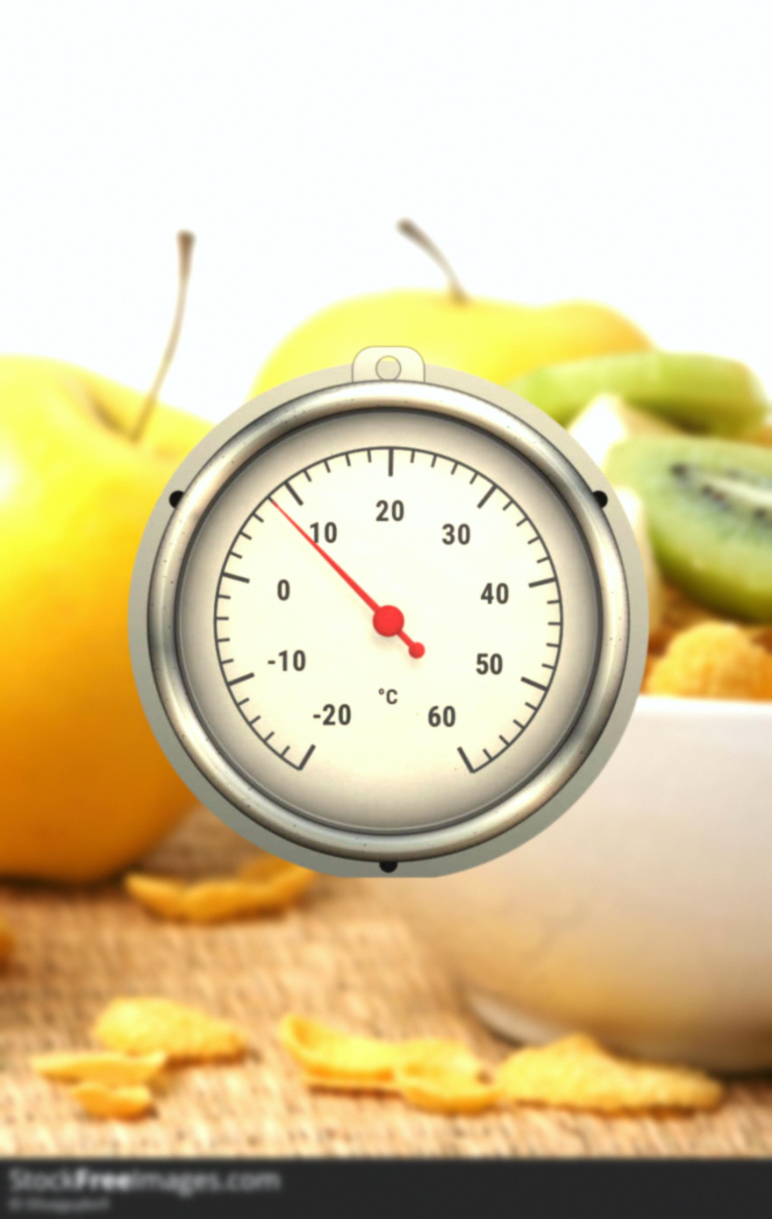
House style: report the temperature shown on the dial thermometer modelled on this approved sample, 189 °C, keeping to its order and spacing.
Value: 8 °C
